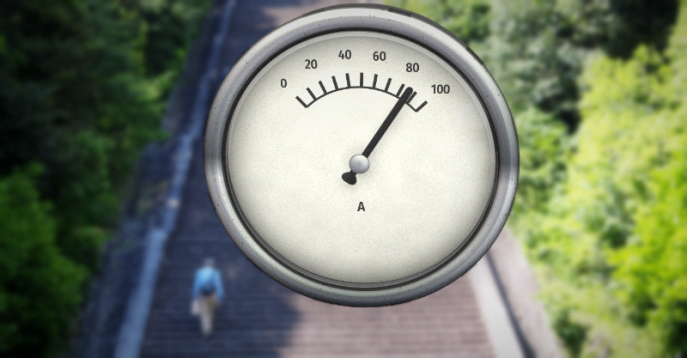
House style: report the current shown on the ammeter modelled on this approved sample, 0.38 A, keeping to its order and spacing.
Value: 85 A
